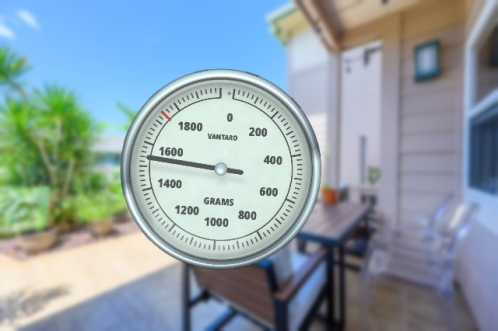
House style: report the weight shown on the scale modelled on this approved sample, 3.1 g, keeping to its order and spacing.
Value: 1540 g
